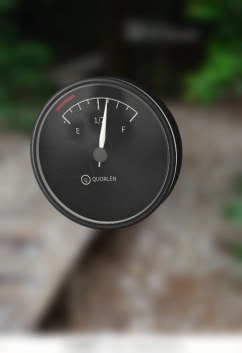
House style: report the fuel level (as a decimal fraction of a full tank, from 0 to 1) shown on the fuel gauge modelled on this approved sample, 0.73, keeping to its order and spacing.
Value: 0.625
